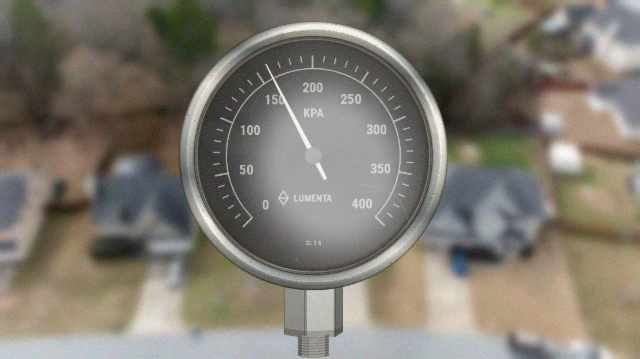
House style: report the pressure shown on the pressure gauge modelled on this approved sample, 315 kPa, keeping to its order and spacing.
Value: 160 kPa
